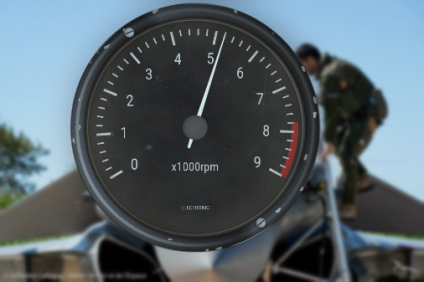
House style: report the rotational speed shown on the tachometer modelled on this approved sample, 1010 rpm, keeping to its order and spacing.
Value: 5200 rpm
